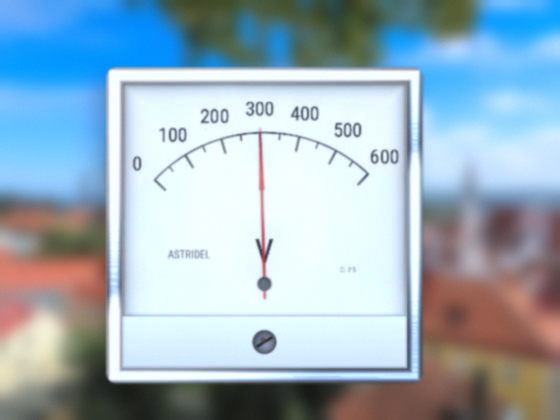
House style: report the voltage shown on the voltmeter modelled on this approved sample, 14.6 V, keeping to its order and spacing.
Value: 300 V
